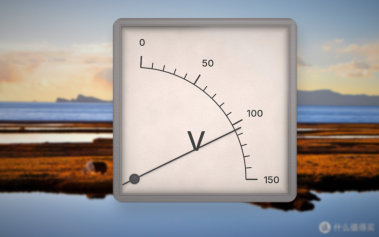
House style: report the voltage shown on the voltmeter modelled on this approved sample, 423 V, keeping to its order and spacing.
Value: 105 V
